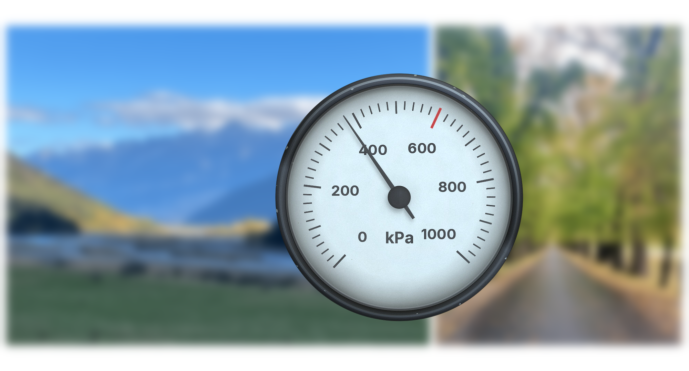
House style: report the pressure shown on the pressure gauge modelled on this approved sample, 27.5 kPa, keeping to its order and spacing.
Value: 380 kPa
